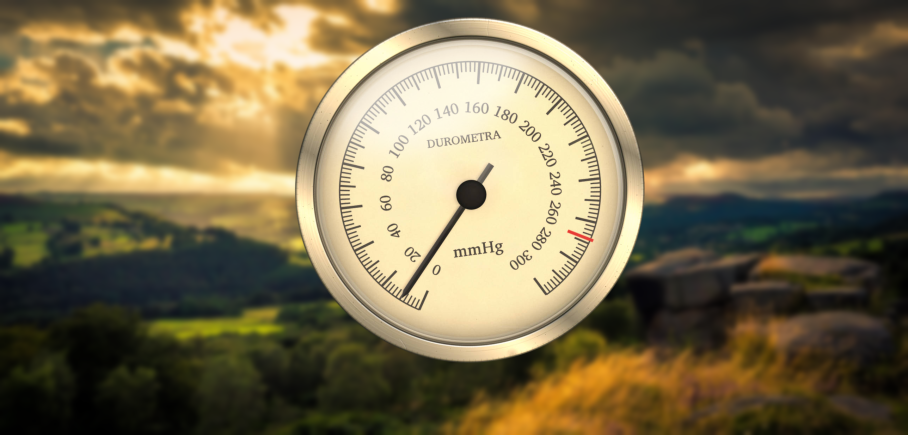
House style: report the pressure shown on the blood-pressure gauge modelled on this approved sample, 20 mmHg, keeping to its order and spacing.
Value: 10 mmHg
